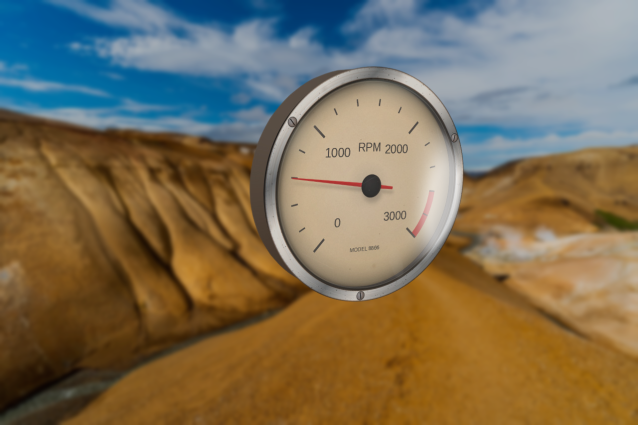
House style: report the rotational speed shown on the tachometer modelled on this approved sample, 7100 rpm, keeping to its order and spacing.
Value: 600 rpm
